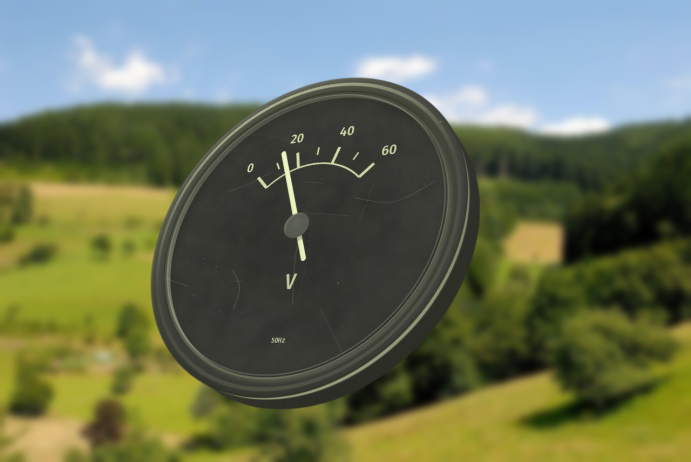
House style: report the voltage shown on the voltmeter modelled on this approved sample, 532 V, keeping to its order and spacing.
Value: 15 V
